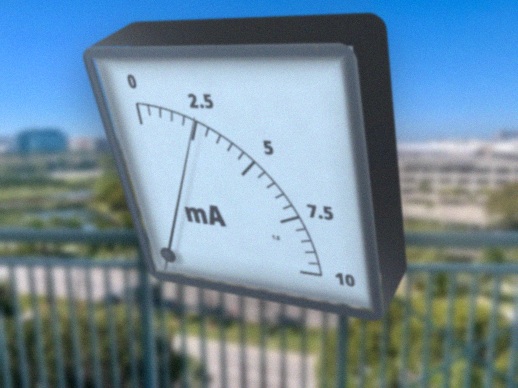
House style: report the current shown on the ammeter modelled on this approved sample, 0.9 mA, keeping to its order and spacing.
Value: 2.5 mA
